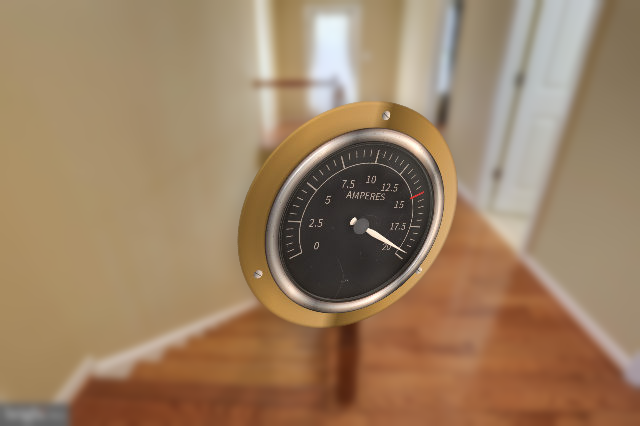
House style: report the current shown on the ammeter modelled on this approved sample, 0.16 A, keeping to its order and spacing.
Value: 19.5 A
